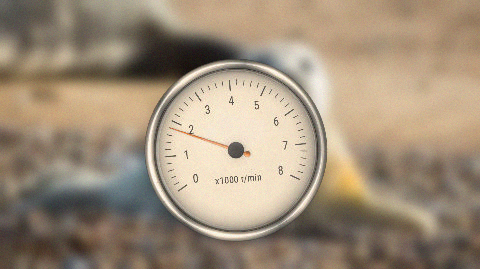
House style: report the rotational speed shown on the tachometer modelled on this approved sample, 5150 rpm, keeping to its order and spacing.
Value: 1800 rpm
